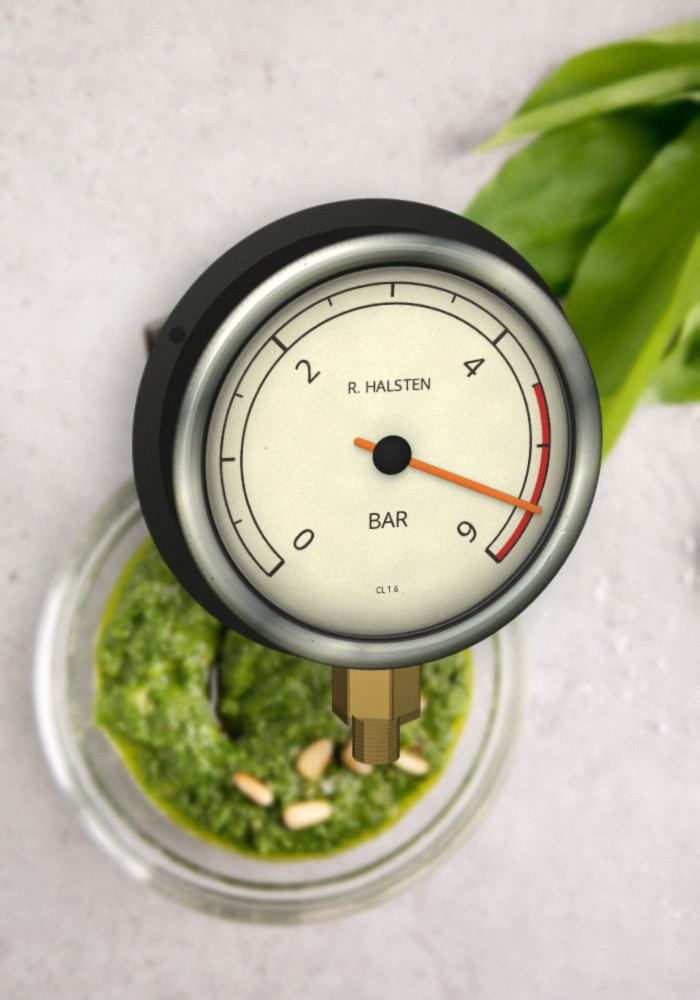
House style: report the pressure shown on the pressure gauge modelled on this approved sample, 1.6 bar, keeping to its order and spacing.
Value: 5.5 bar
